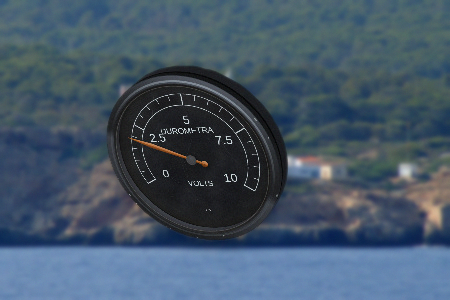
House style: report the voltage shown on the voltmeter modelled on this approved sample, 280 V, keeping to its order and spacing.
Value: 2 V
